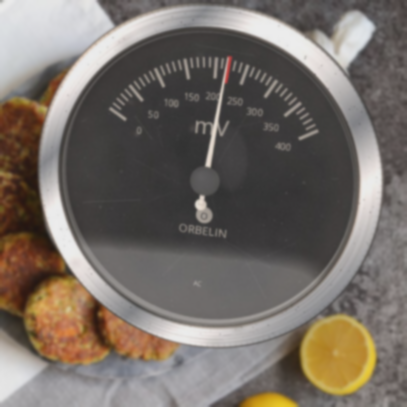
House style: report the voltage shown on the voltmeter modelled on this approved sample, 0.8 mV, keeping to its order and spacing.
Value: 220 mV
